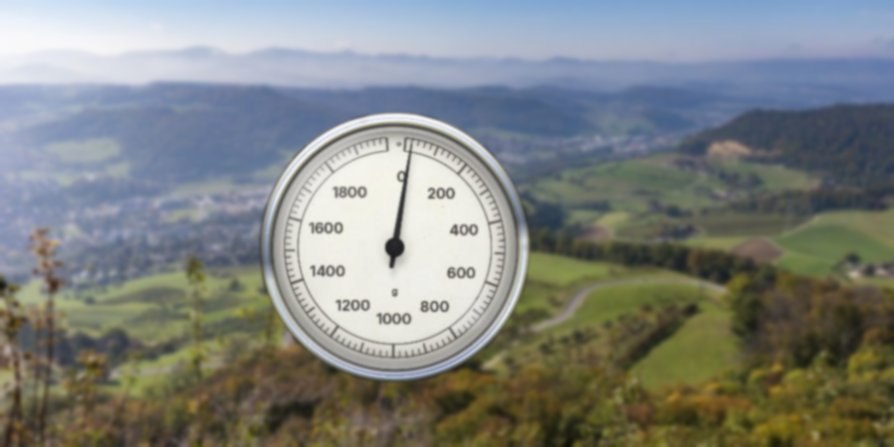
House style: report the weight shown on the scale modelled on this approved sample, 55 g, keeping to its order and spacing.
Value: 20 g
